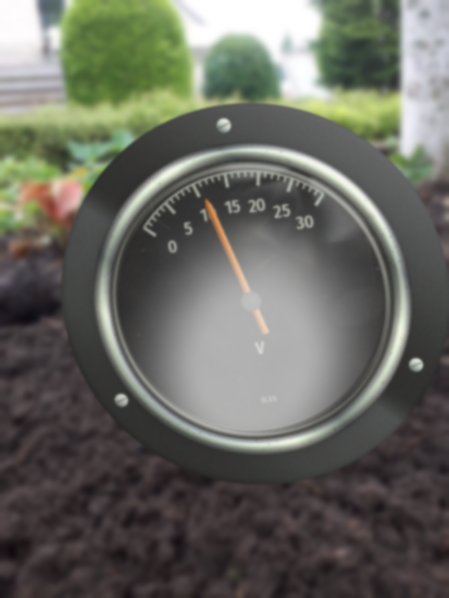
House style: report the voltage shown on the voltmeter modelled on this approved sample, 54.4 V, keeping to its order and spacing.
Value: 11 V
